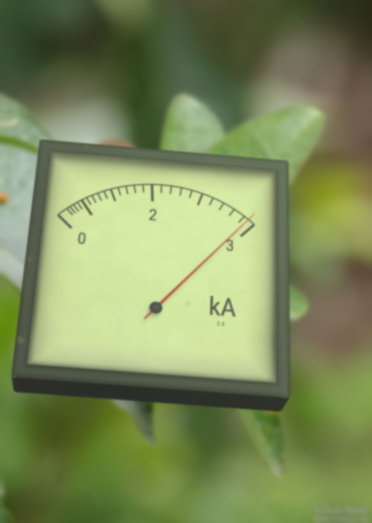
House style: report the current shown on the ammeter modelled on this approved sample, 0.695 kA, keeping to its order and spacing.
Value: 2.95 kA
